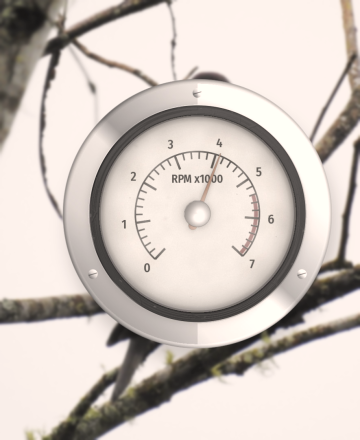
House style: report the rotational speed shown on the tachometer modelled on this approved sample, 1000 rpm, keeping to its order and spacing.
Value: 4100 rpm
